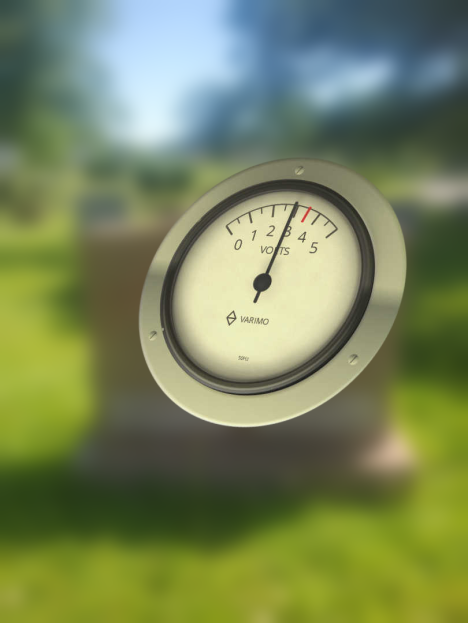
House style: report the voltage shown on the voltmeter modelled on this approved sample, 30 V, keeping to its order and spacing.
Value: 3 V
